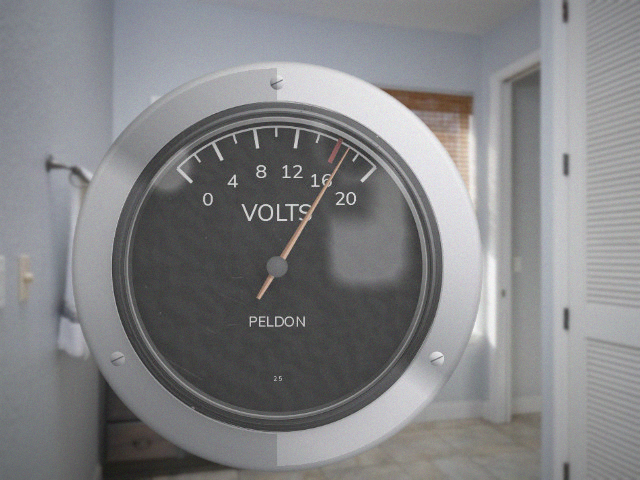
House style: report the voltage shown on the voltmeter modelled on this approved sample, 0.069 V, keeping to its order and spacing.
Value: 17 V
